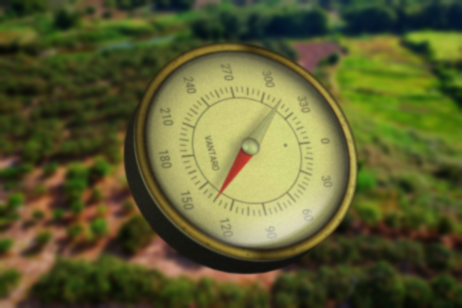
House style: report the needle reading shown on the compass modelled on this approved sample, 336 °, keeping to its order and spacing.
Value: 135 °
